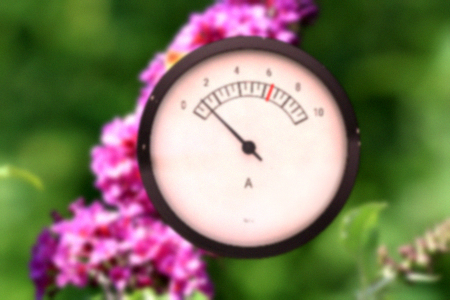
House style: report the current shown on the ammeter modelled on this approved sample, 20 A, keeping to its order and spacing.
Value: 1 A
